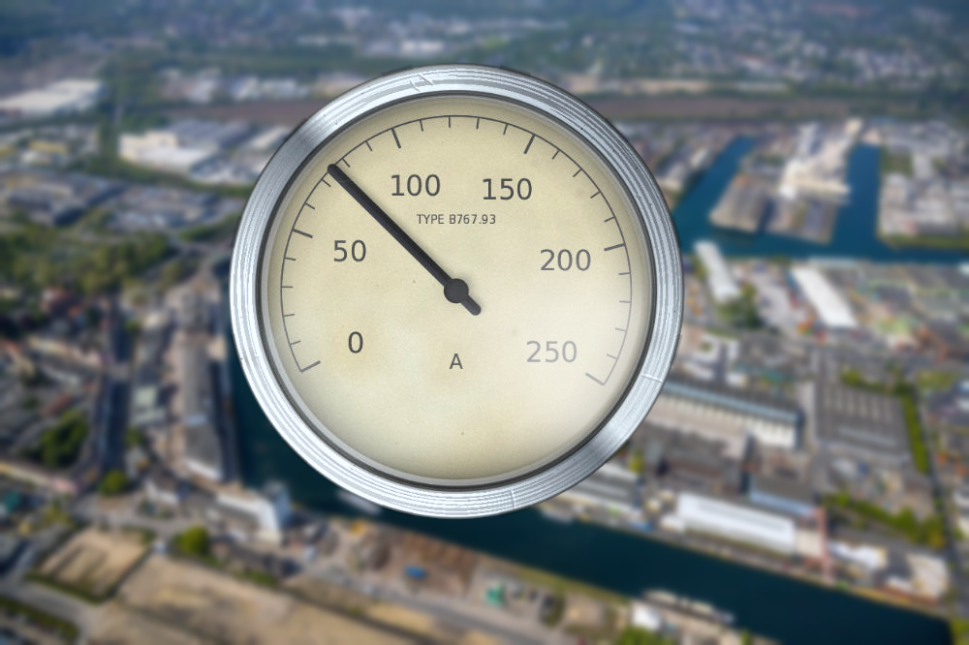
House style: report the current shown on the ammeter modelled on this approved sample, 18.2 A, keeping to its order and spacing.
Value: 75 A
